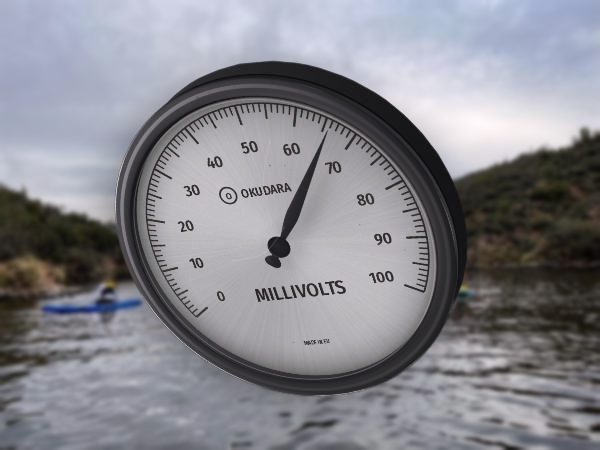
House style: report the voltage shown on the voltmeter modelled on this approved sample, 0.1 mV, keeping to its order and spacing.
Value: 66 mV
